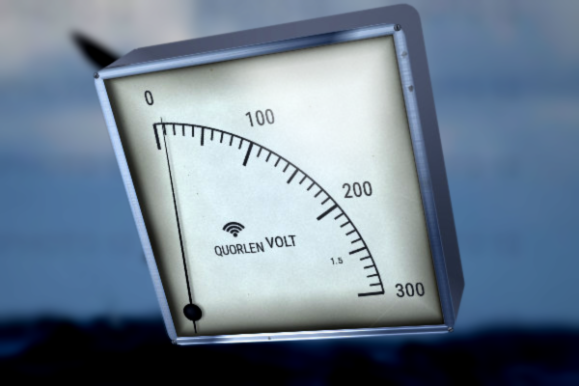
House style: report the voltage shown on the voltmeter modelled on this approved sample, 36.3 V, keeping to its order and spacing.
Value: 10 V
